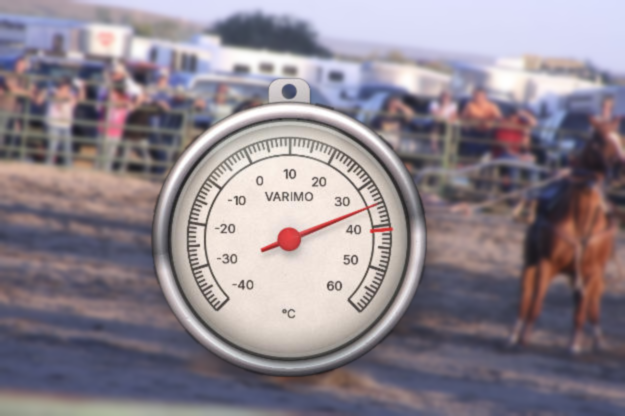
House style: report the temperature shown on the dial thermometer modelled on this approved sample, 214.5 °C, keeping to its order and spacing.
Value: 35 °C
